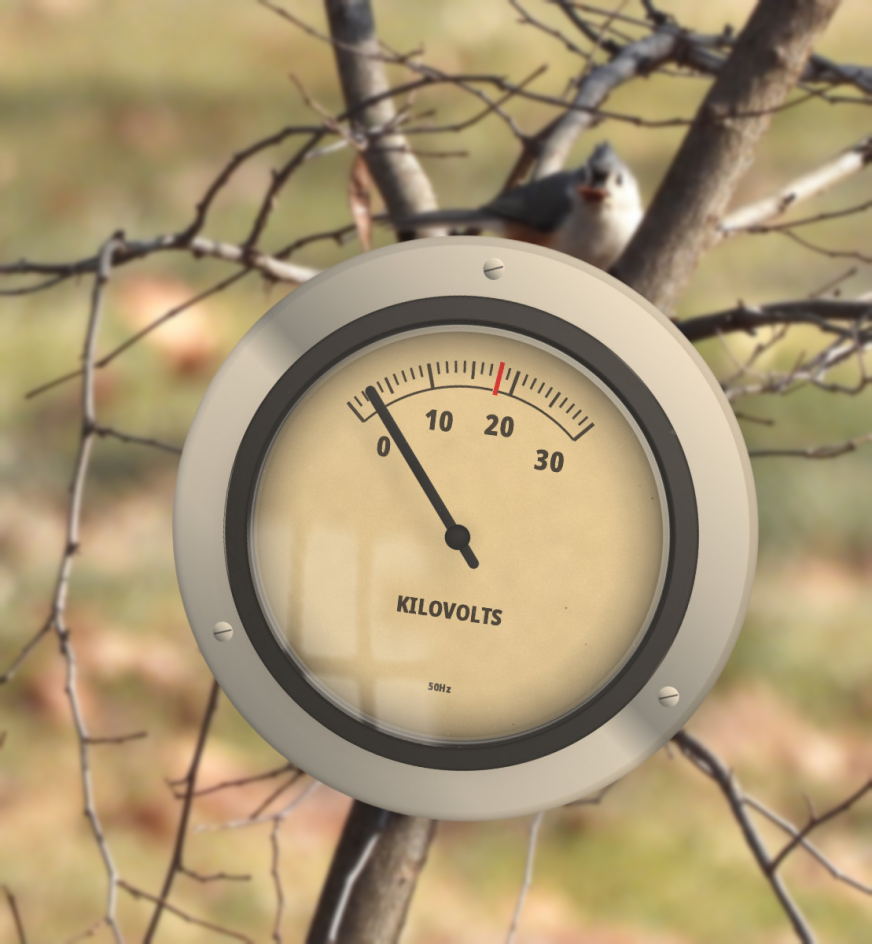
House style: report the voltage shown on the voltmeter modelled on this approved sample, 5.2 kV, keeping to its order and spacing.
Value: 3 kV
